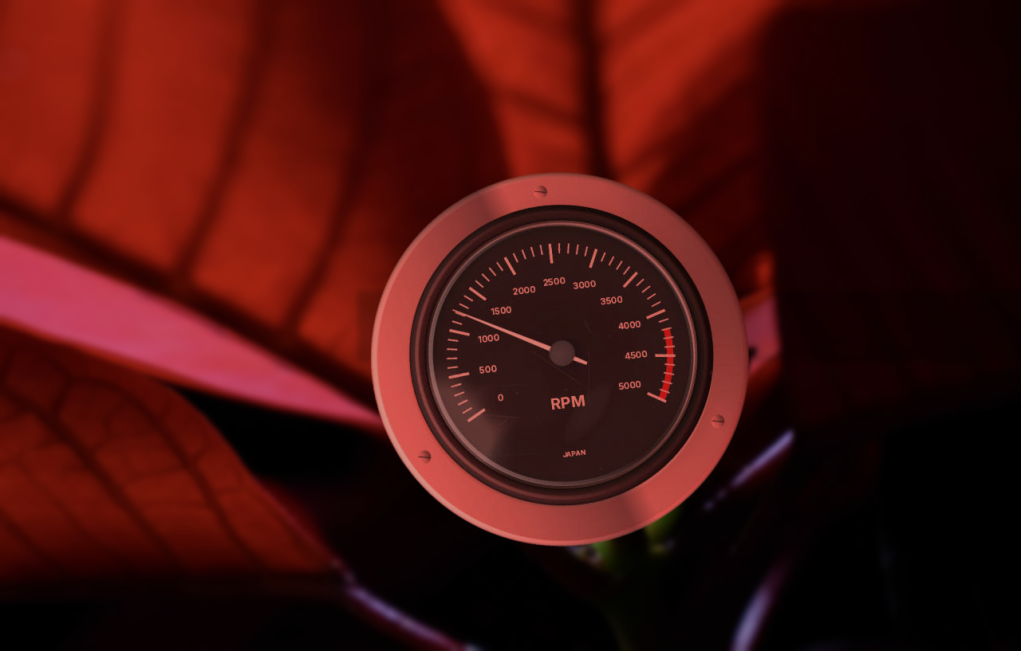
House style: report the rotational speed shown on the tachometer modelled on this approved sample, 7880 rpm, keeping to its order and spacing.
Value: 1200 rpm
